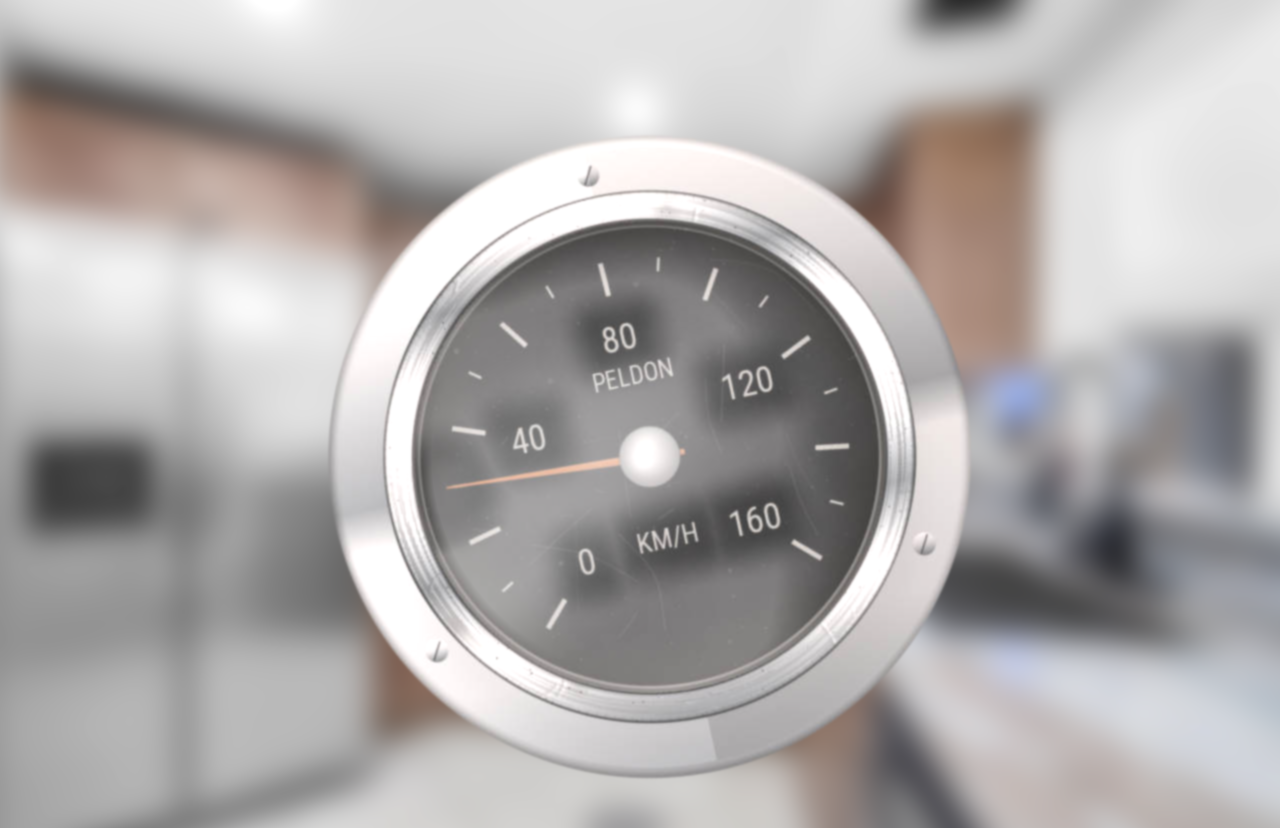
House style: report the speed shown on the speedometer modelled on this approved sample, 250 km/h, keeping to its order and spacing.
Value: 30 km/h
